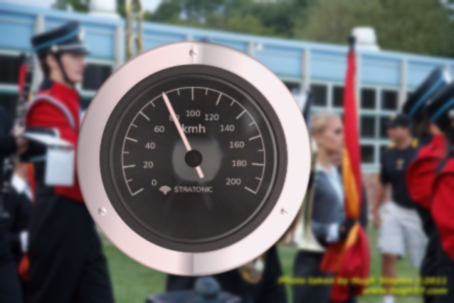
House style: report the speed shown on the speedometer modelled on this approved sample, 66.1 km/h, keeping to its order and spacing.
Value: 80 km/h
